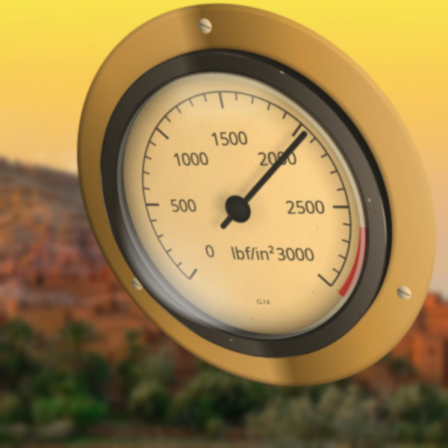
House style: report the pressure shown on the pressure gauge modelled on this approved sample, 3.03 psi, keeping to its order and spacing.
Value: 2050 psi
